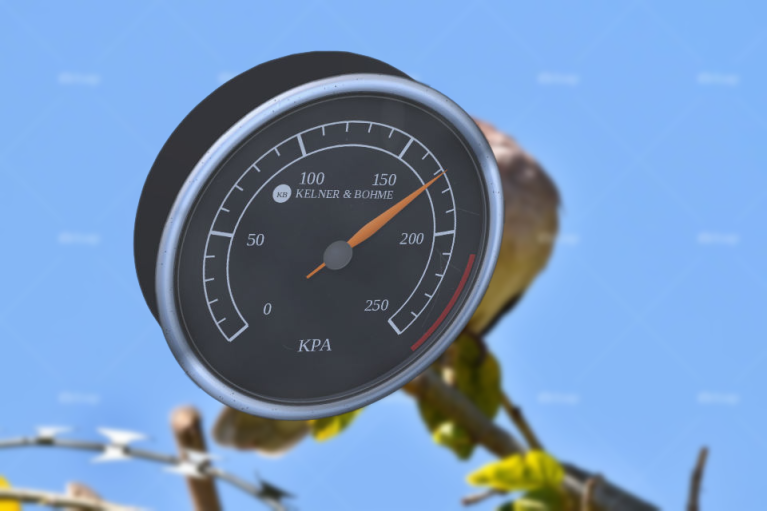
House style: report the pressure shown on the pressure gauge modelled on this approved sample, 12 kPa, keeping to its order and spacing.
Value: 170 kPa
